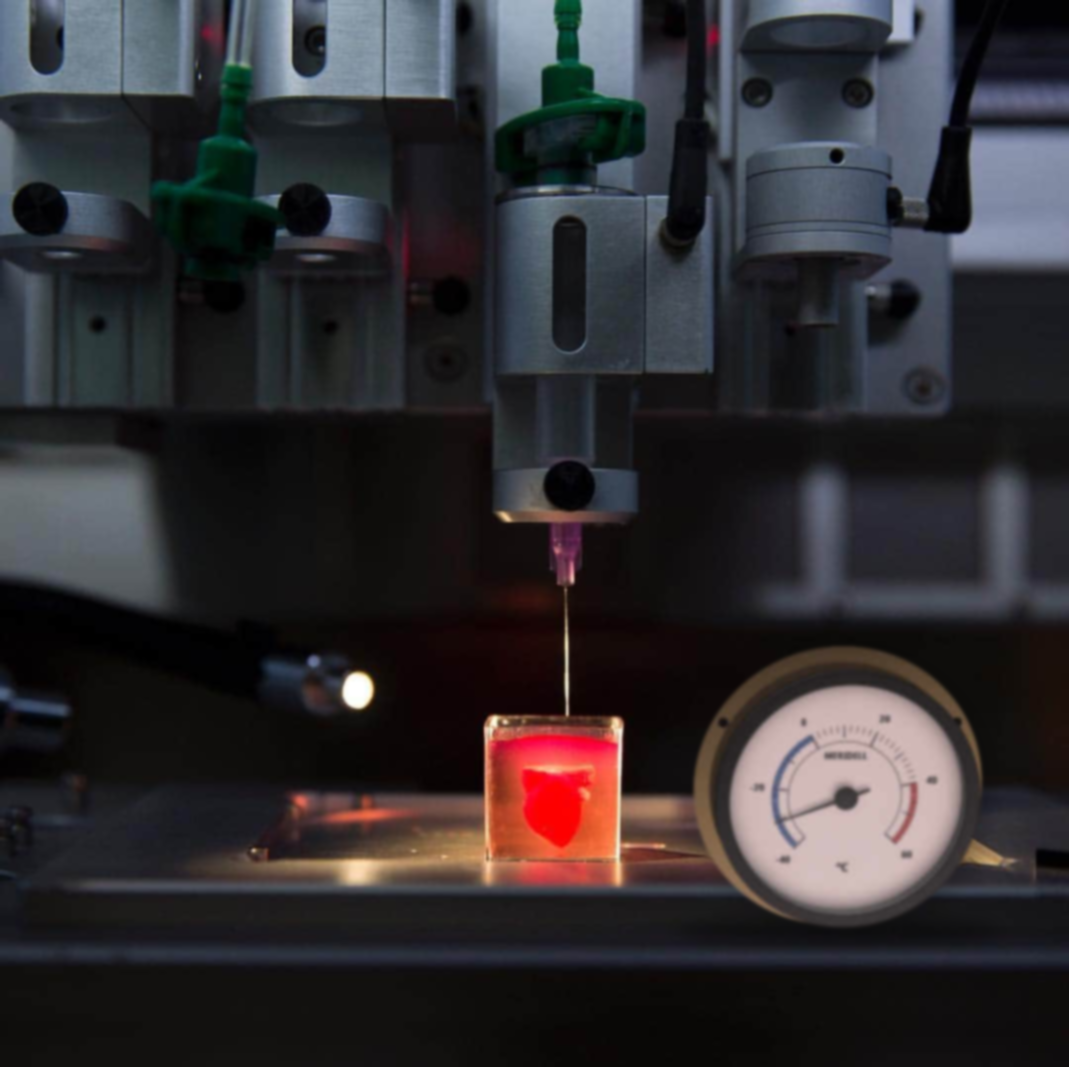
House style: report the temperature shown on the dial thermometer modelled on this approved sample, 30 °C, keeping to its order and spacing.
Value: -30 °C
